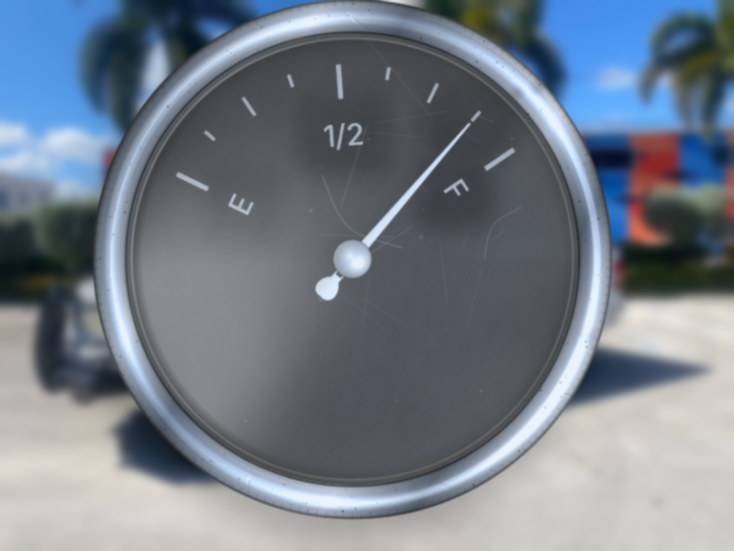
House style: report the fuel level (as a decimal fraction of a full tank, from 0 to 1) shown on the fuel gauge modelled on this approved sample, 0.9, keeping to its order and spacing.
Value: 0.875
